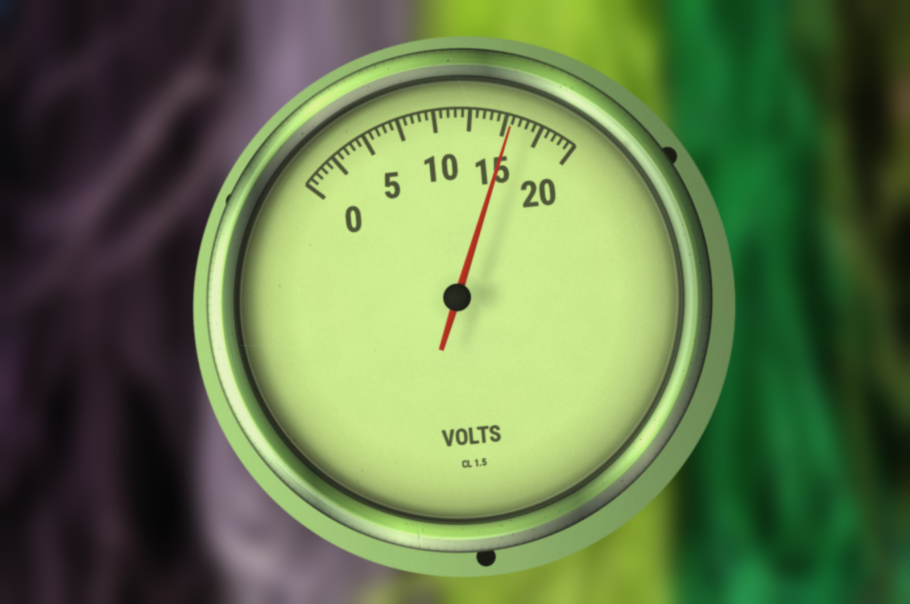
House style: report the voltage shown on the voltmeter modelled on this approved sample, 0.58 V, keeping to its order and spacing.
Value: 15.5 V
